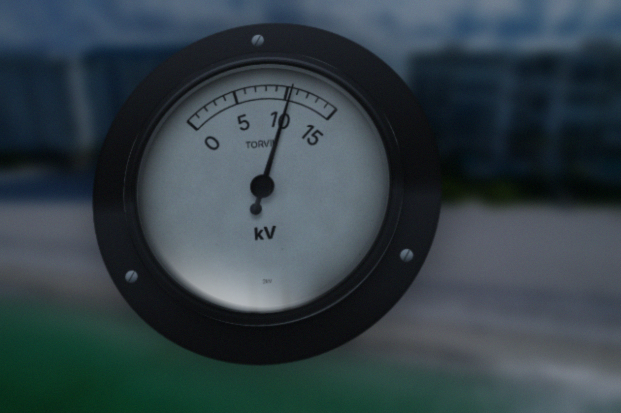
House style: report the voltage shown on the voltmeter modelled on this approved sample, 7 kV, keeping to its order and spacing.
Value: 10.5 kV
